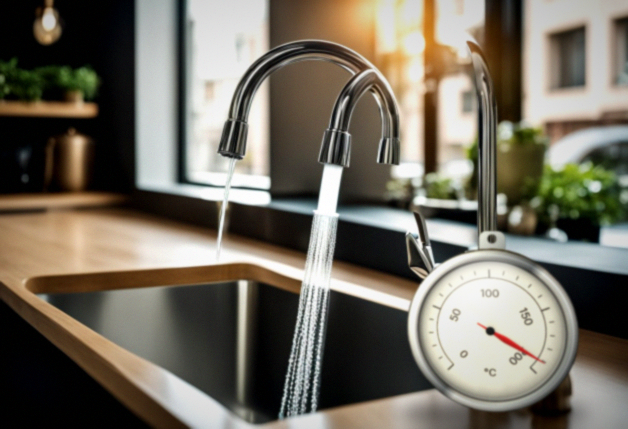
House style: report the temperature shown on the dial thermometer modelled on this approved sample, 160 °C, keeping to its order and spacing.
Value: 190 °C
